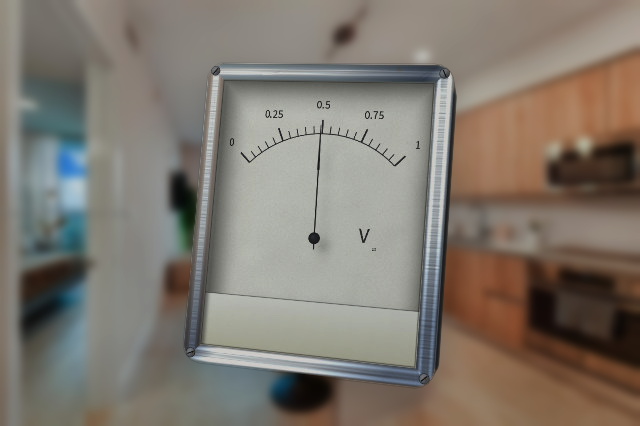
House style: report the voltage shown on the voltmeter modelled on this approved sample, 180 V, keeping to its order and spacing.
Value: 0.5 V
